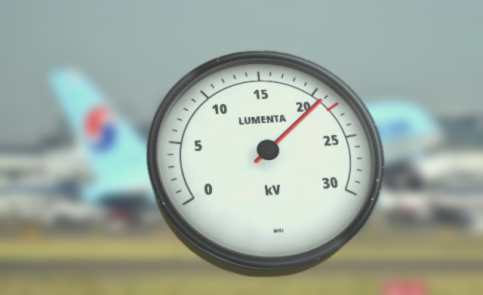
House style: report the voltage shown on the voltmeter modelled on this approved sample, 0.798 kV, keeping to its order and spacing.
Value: 21 kV
